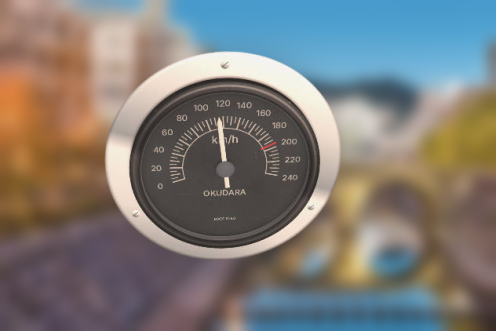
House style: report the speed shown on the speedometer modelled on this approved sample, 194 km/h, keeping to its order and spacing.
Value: 115 km/h
